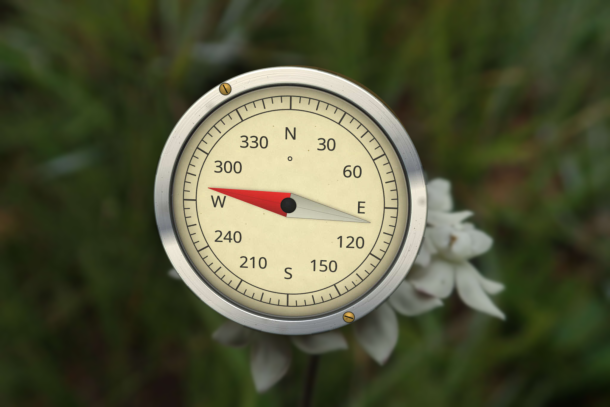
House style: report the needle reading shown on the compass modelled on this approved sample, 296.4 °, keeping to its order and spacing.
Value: 280 °
